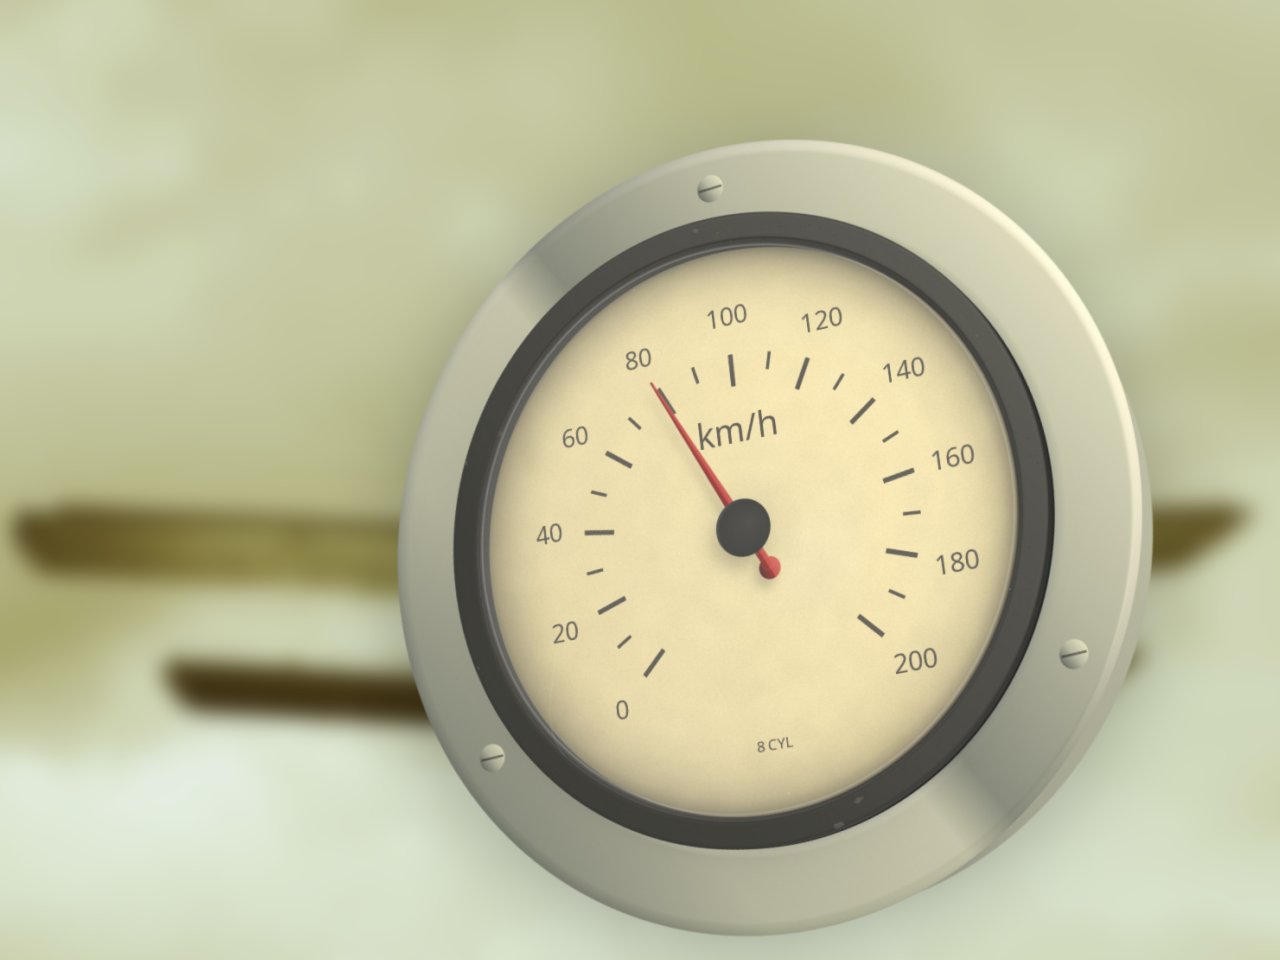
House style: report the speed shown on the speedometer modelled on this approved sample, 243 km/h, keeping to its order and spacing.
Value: 80 km/h
